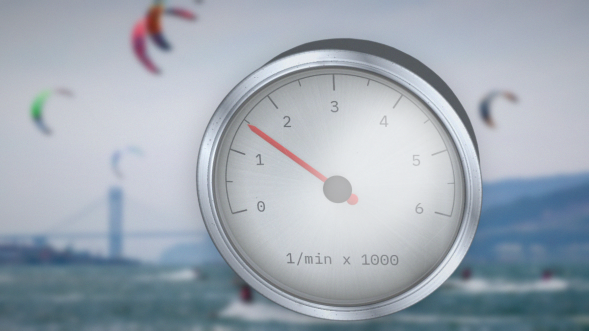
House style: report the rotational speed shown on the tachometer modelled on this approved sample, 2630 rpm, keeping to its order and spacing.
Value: 1500 rpm
